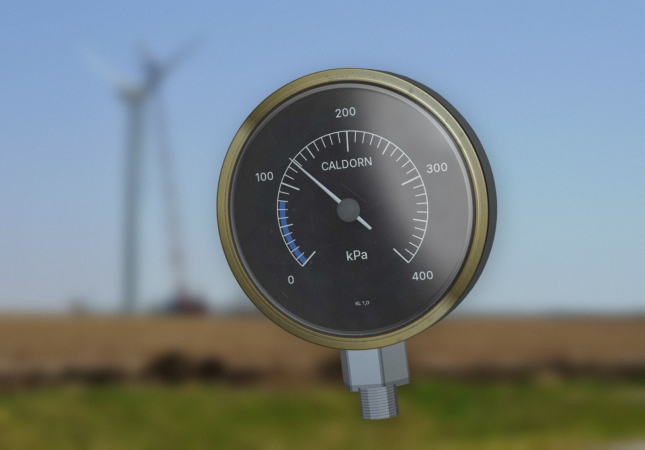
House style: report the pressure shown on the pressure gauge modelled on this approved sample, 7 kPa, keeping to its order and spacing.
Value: 130 kPa
